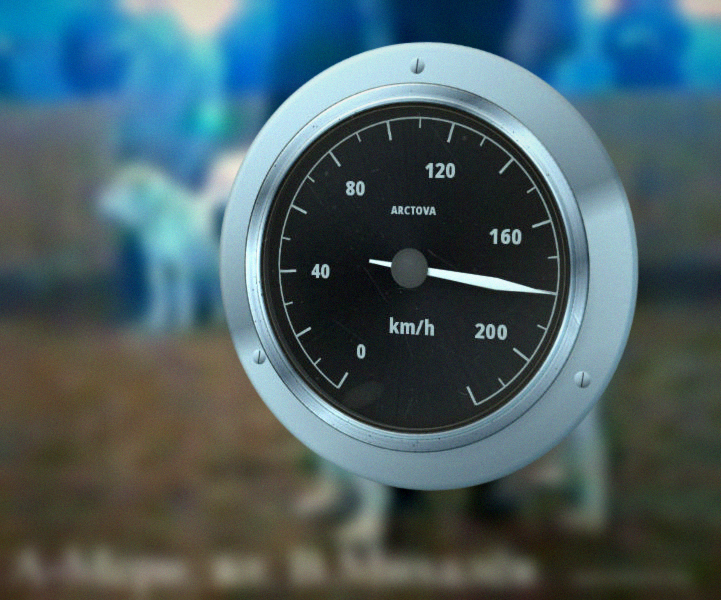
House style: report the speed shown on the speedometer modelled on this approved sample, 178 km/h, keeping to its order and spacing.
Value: 180 km/h
